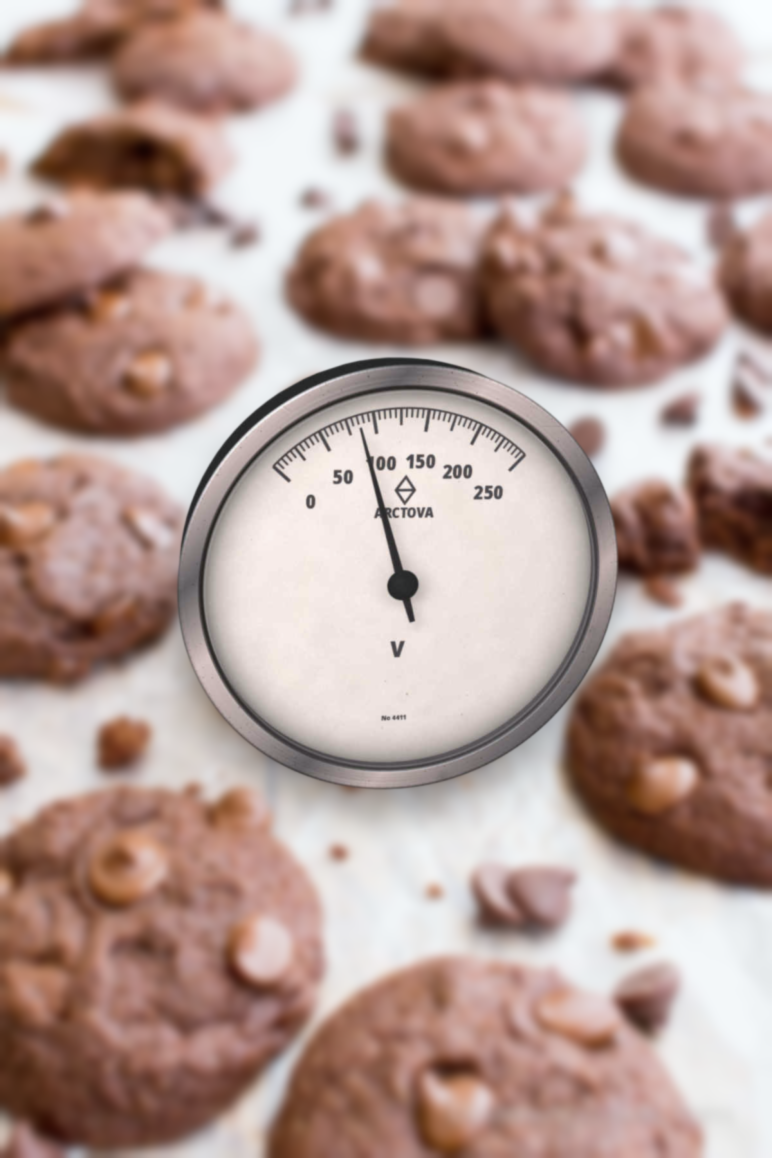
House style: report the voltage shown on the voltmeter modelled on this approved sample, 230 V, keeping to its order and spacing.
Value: 85 V
